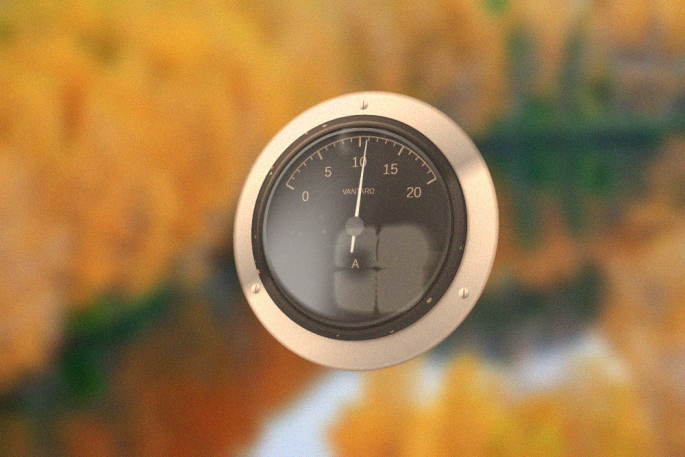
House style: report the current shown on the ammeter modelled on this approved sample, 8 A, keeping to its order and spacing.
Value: 11 A
